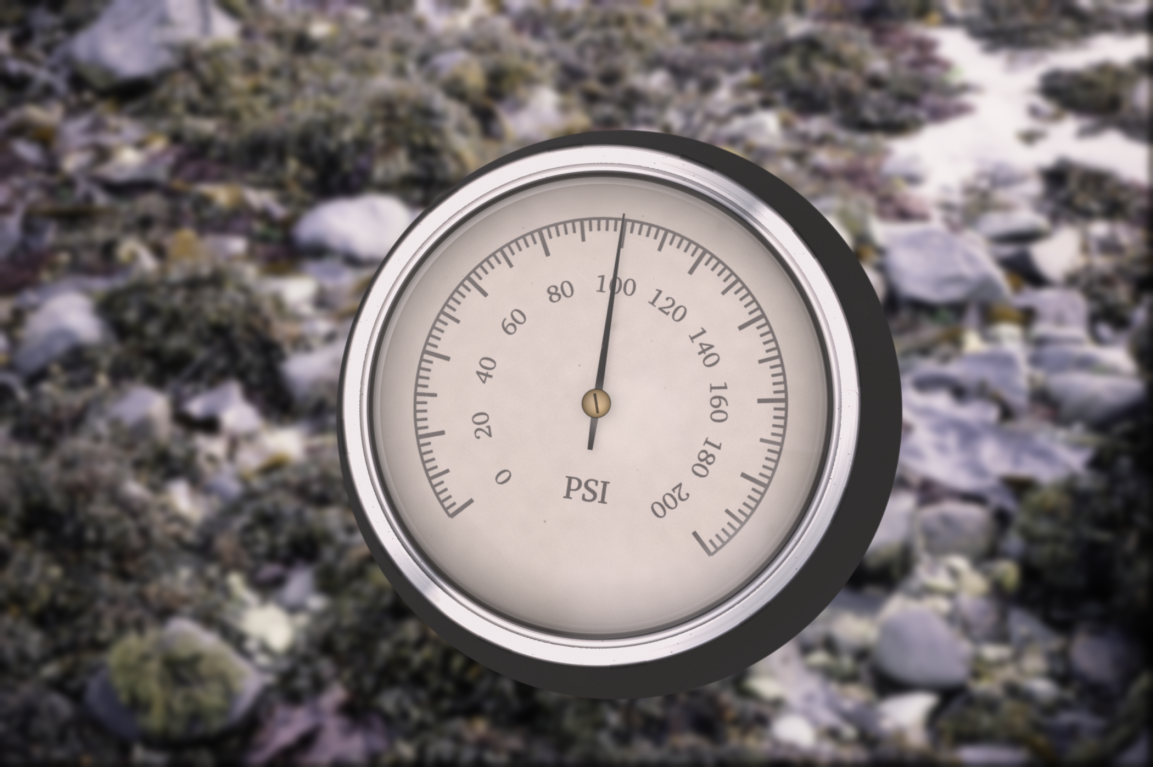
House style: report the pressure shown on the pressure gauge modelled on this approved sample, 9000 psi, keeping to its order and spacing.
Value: 100 psi
